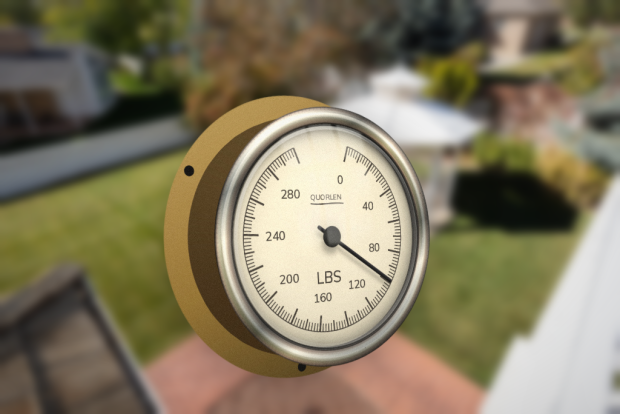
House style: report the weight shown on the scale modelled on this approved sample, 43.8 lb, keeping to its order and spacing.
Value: 100 lb
